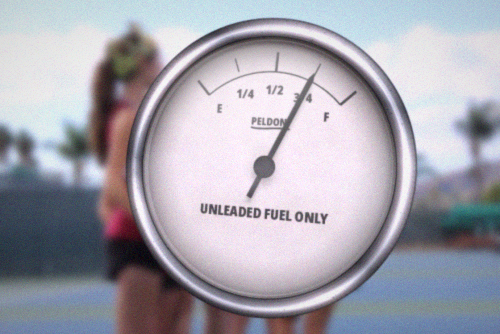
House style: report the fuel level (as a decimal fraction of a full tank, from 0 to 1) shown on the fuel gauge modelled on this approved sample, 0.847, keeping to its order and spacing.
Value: 0.75
